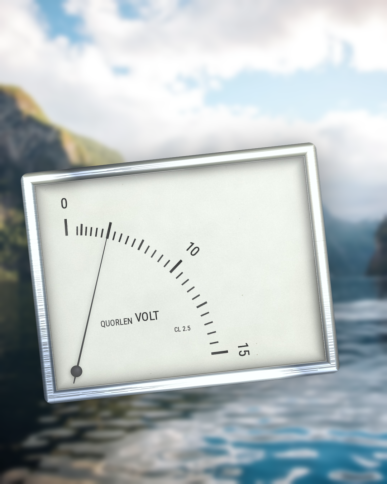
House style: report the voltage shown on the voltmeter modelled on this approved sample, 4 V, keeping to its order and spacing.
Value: 5 V
